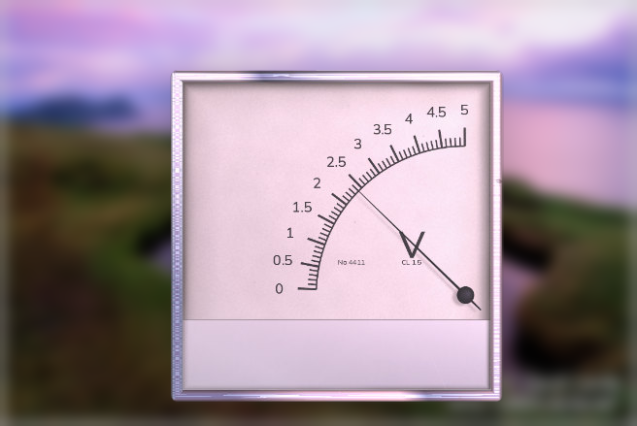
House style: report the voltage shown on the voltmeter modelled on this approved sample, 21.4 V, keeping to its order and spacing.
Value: 2.4 V
